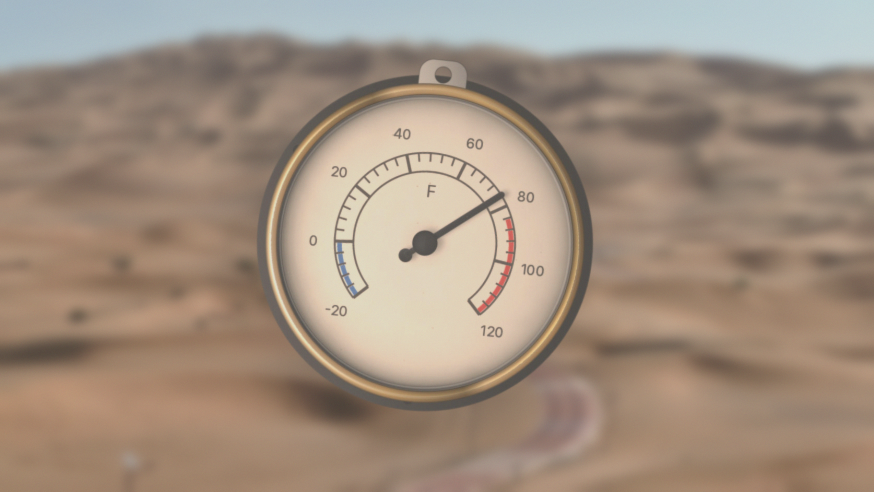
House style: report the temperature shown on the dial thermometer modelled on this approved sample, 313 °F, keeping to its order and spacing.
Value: 76 °F
